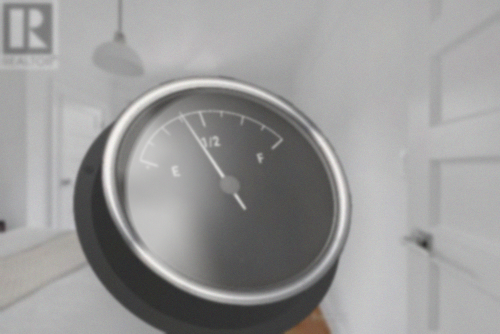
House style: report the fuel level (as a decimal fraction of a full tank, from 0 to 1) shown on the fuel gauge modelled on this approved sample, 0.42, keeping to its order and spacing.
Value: 0.375
